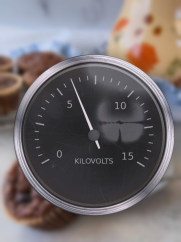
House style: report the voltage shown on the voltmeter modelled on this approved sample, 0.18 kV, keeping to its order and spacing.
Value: 6 kV
